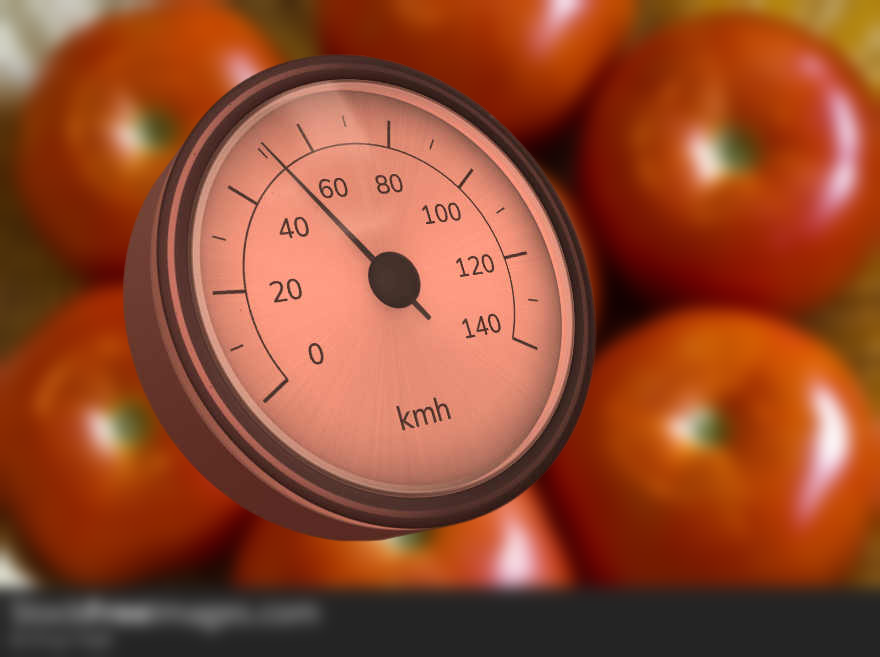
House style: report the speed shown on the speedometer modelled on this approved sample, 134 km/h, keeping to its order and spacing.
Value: 50 km/h
